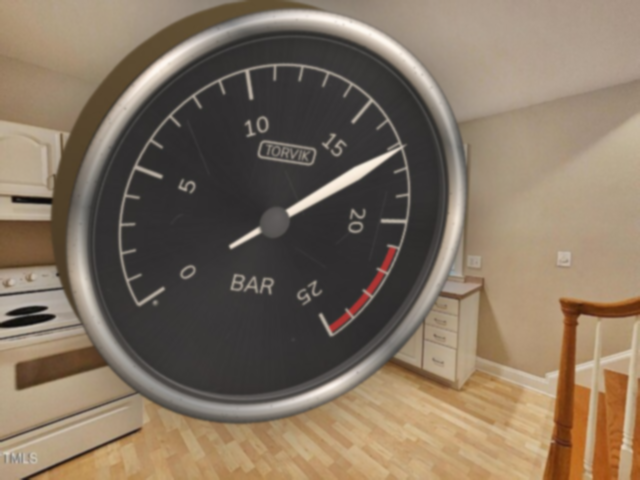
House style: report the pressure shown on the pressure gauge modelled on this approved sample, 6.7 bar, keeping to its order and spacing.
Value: 17 bar
